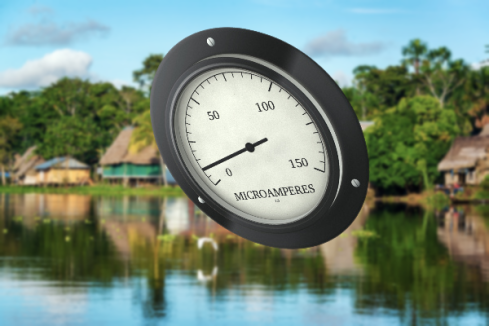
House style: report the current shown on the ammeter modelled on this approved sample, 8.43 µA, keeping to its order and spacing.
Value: 10 µA
